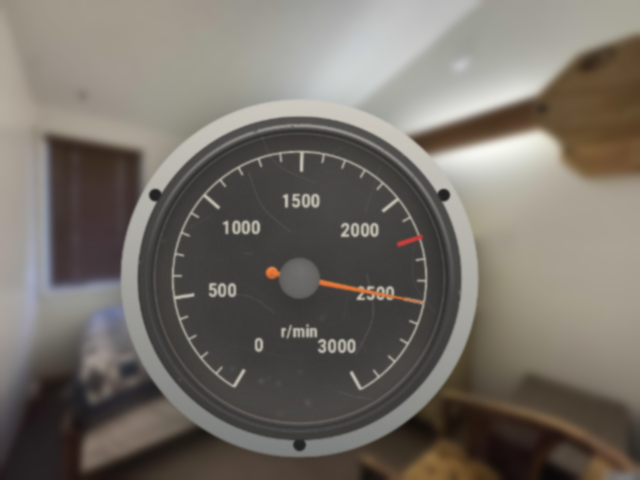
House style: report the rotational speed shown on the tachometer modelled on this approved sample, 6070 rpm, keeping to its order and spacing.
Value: 2500 rpm
